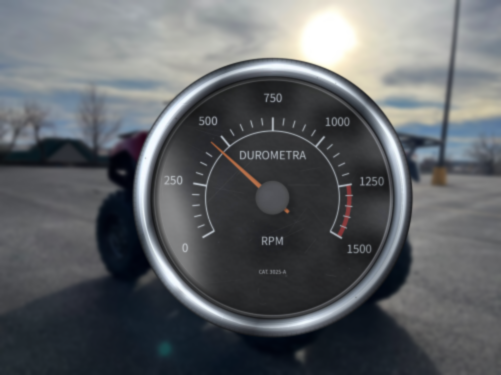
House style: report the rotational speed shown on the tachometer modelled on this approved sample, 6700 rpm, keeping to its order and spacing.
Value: 450 rpm
